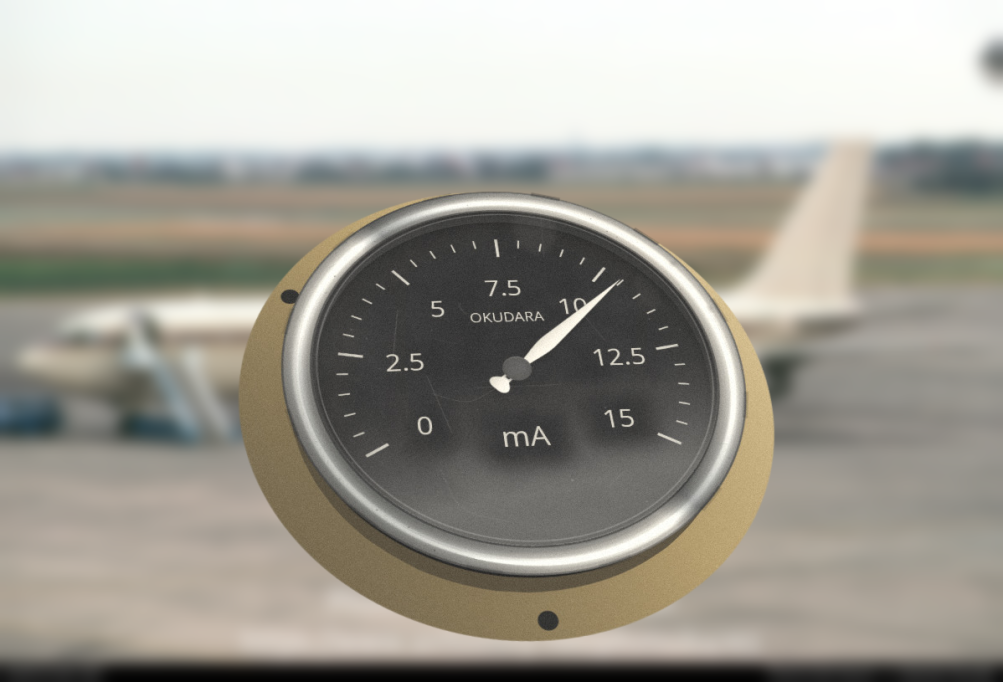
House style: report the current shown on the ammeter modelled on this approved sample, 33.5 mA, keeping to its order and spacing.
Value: 10.5 mA
